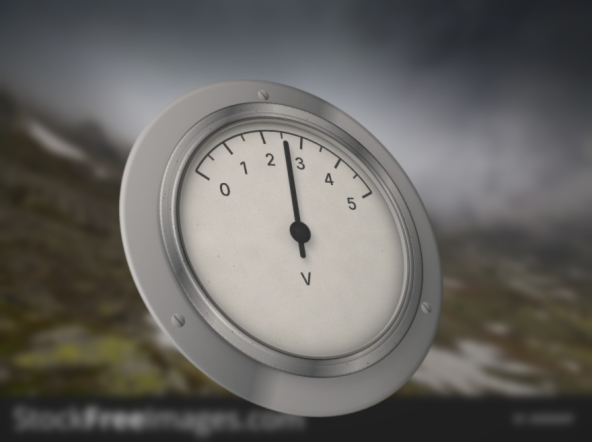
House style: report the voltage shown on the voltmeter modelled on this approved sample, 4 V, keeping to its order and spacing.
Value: 2.5 V
